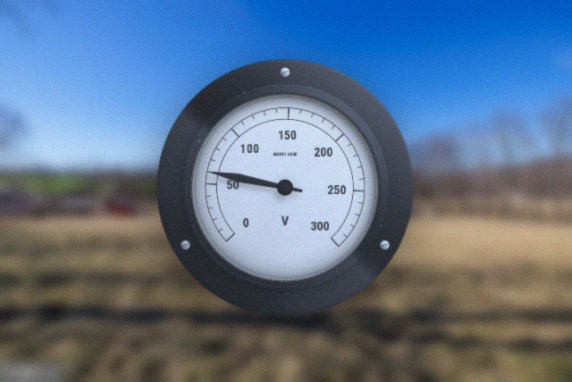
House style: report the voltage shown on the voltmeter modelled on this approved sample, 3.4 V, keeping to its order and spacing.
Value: 60 V
